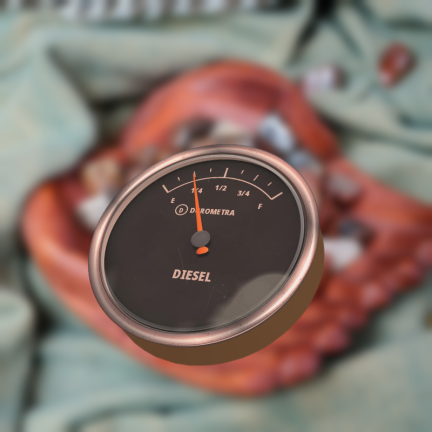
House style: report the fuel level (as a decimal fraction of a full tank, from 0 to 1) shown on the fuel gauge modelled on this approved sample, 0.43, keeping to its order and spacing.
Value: 0.25
